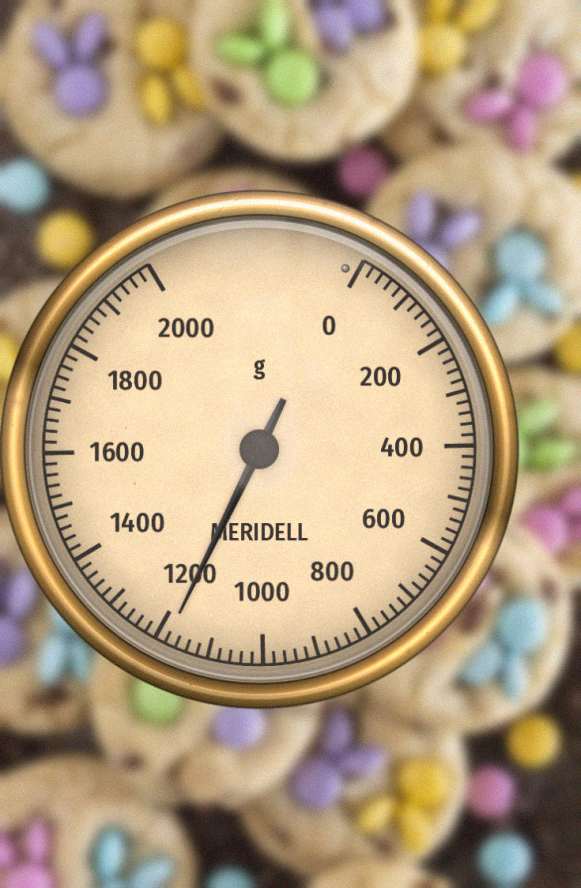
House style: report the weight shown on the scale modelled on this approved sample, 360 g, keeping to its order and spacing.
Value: 1180 g
